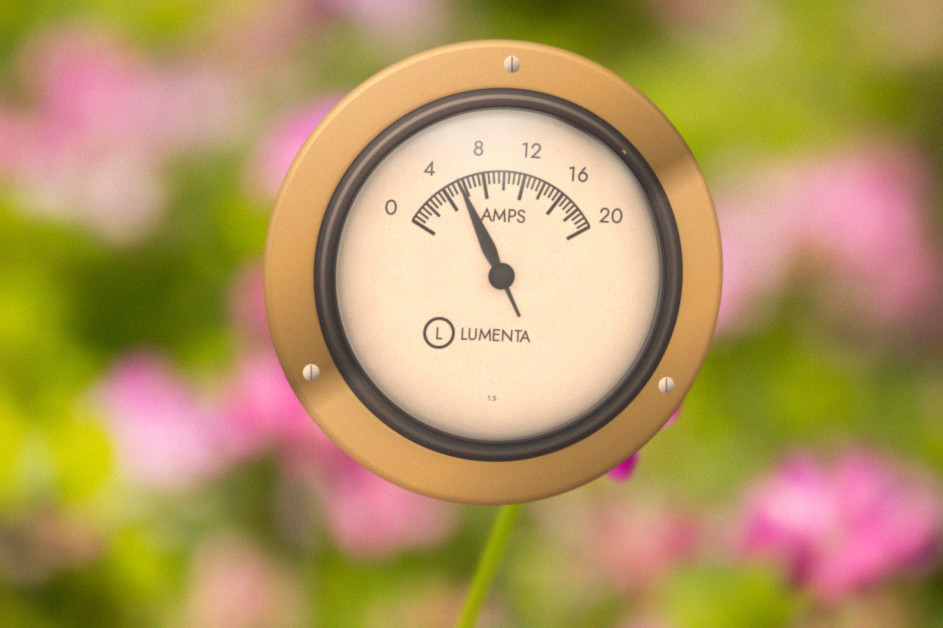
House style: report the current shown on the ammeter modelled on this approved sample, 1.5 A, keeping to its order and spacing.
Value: 5.5 A
